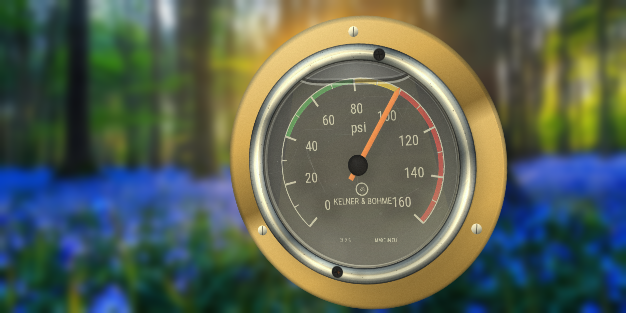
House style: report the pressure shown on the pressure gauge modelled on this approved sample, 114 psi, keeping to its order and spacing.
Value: 100 psi
